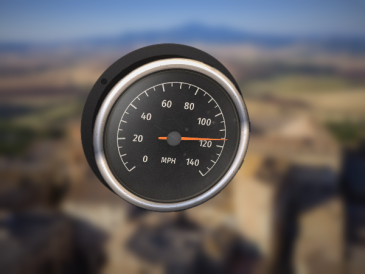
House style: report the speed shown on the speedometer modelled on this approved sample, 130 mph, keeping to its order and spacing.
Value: 115 mph
